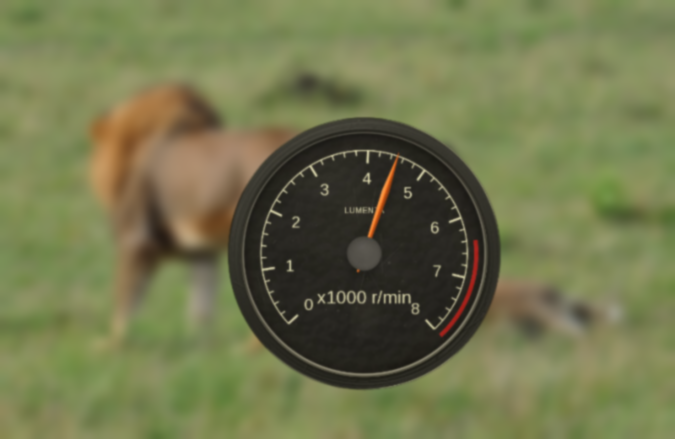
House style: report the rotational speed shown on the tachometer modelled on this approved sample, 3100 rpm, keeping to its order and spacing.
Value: 4500 rpm
